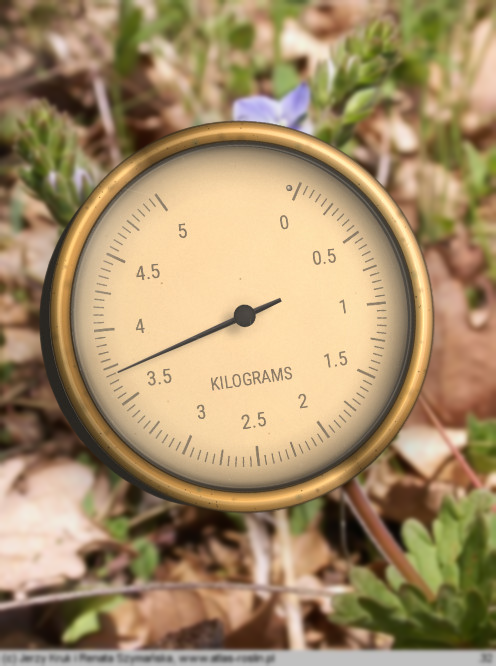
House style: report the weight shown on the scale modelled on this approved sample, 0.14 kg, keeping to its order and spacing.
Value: 3.7 kg
